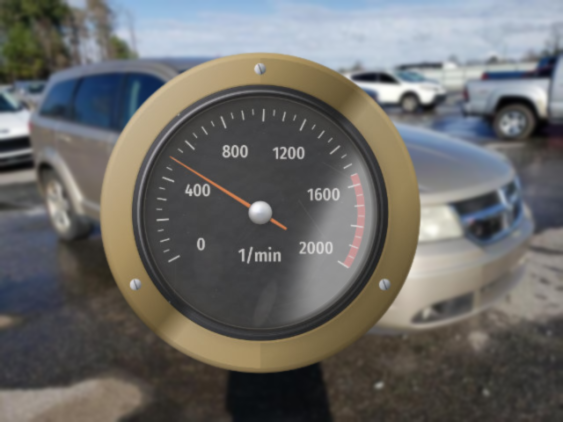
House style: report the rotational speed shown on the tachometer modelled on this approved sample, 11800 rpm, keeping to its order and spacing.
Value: 500 rpm
